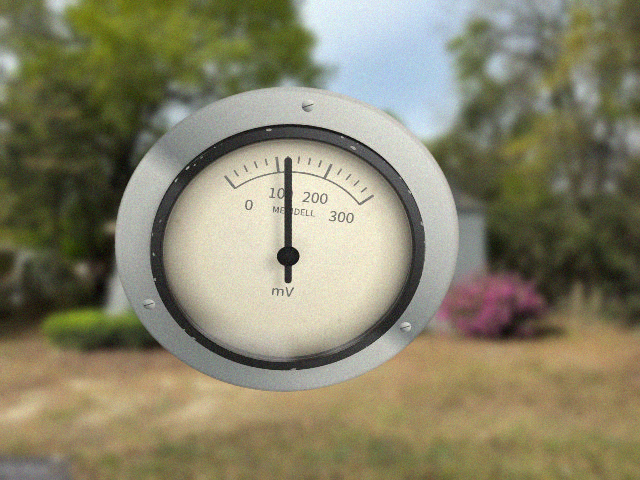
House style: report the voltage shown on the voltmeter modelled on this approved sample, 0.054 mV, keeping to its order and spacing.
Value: 120 mV
